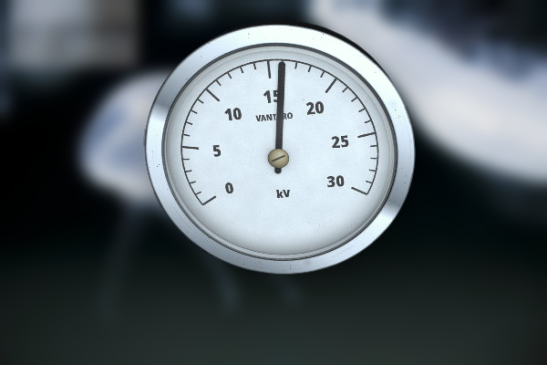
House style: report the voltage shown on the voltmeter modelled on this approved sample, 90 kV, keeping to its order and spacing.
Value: 16 kV
